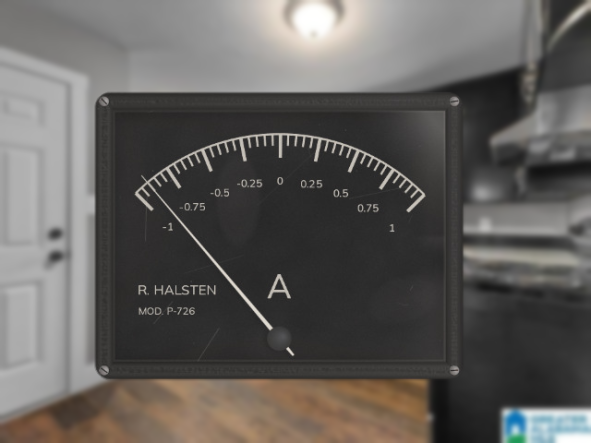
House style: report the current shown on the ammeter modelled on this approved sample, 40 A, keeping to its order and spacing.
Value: -0.9 A
